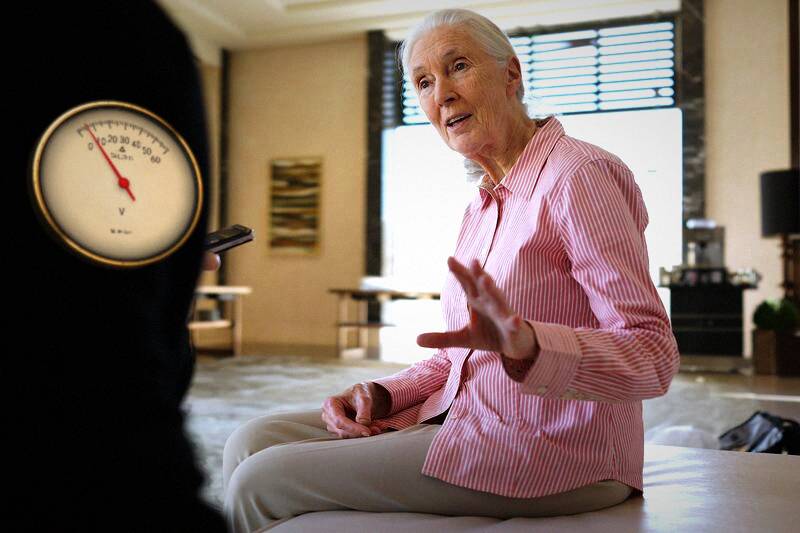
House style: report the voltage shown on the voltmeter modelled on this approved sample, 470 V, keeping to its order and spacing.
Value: 5 V
